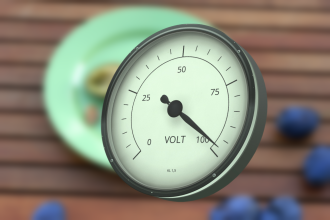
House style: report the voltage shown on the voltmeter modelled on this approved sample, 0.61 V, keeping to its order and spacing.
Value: 97.5 V
